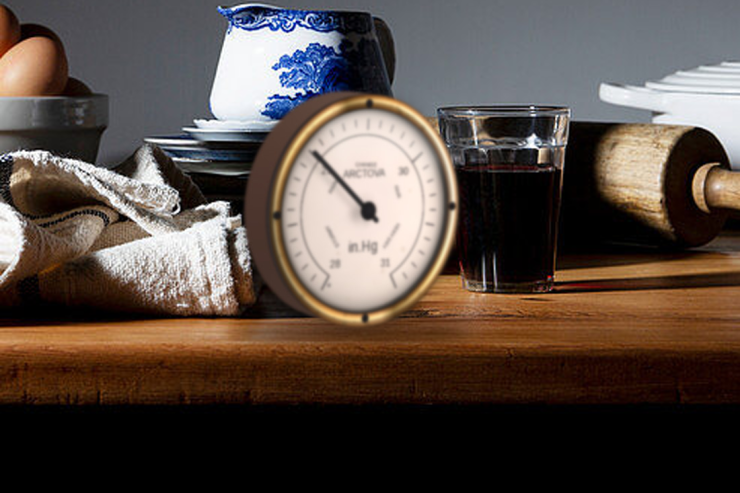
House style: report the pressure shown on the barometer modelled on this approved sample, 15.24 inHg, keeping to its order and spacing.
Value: 29 inHg
